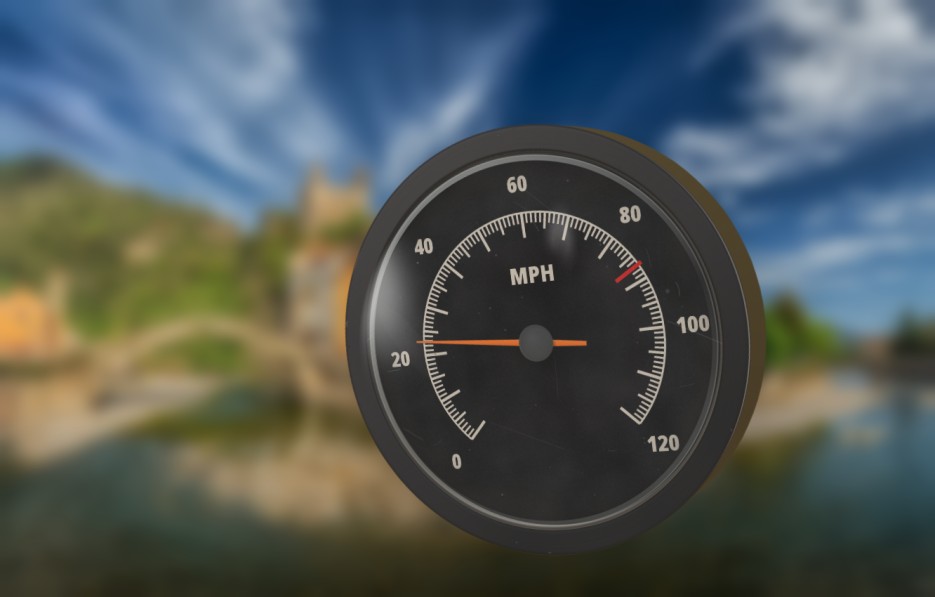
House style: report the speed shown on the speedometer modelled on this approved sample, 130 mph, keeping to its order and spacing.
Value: 23 mph
